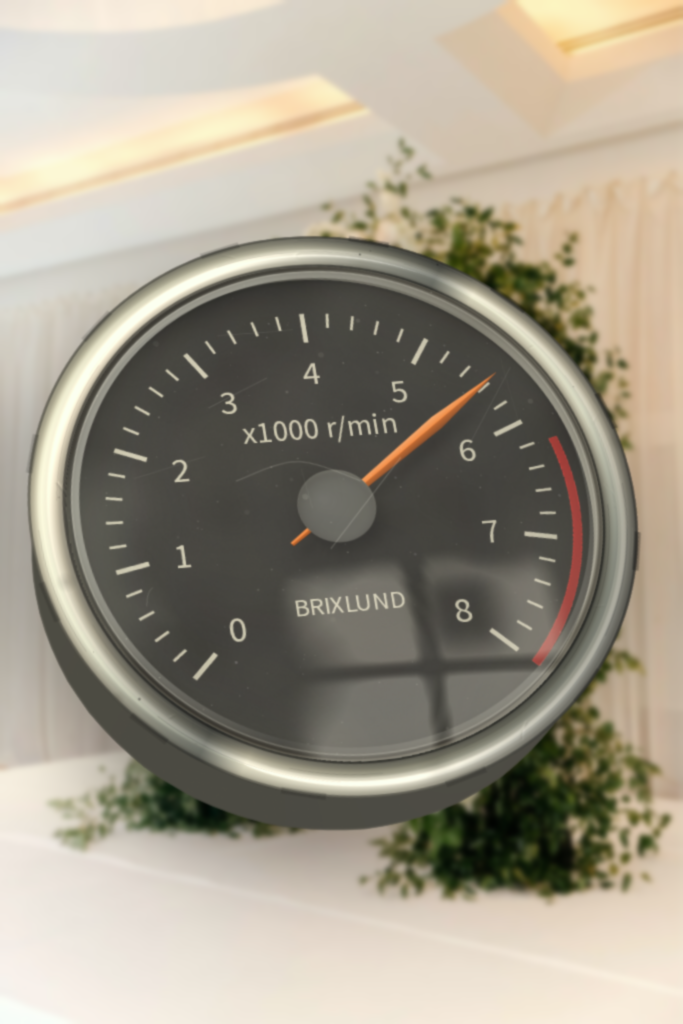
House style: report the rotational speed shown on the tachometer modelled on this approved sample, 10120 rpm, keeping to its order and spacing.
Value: 5600 rpm
